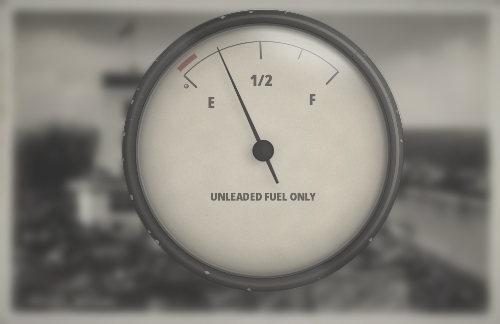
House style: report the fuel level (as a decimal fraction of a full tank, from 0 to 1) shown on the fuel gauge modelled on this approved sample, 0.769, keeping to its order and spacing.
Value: 0.25
